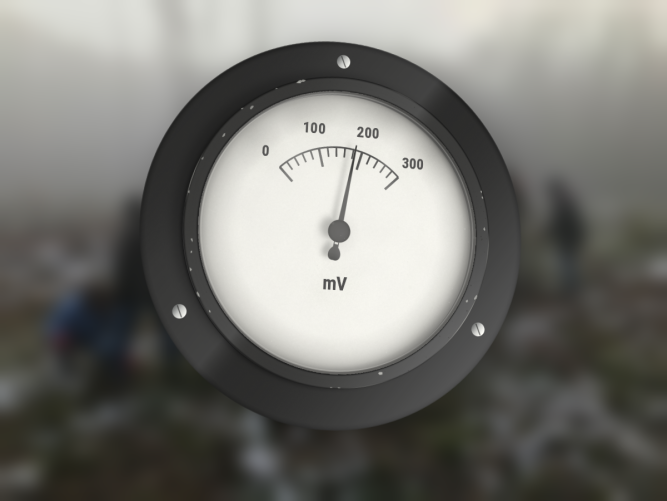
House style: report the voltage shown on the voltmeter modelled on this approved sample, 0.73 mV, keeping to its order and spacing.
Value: 180 mV
